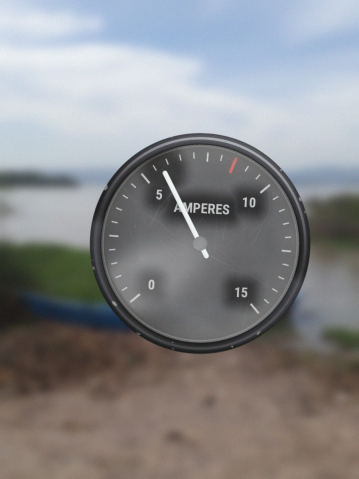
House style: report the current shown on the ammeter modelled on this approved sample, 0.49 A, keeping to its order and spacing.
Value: 5.75 A
